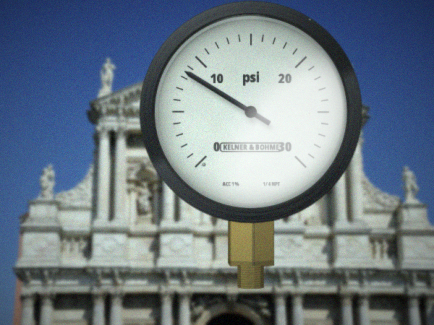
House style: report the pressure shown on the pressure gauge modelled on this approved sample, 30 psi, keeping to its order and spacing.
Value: 8.5 psi
